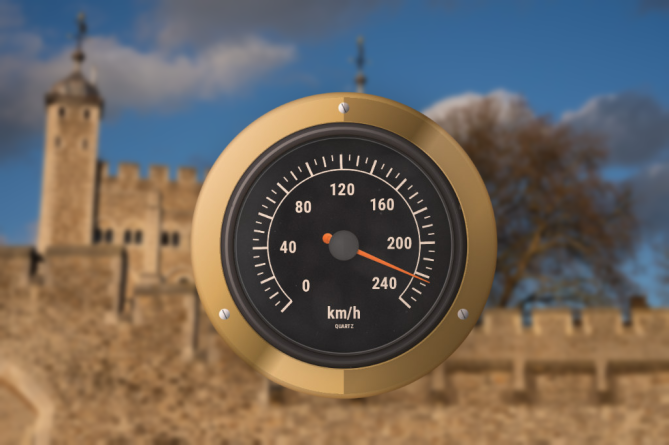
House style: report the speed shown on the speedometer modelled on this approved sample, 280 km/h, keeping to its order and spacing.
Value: 222.5 km/h
